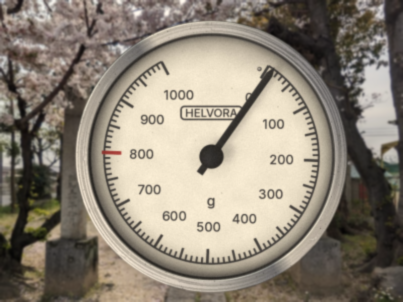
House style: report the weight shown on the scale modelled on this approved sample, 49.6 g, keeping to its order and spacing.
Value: 10 g
